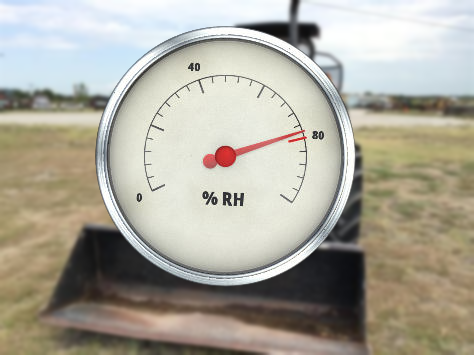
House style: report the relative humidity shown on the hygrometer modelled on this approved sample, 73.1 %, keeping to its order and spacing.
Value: 78 %
